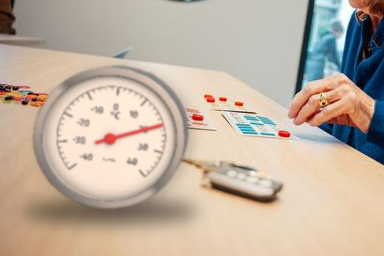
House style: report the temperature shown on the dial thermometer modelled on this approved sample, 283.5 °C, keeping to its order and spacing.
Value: 20 °C
